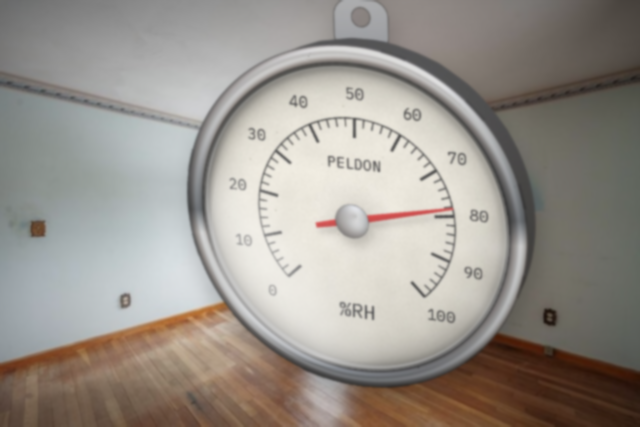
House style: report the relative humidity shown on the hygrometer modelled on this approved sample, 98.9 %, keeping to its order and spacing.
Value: 78 %
